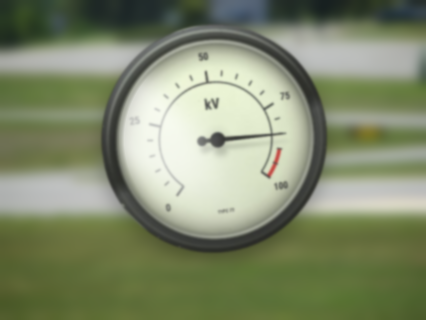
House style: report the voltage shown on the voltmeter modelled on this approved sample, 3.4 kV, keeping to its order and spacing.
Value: 85 kV
